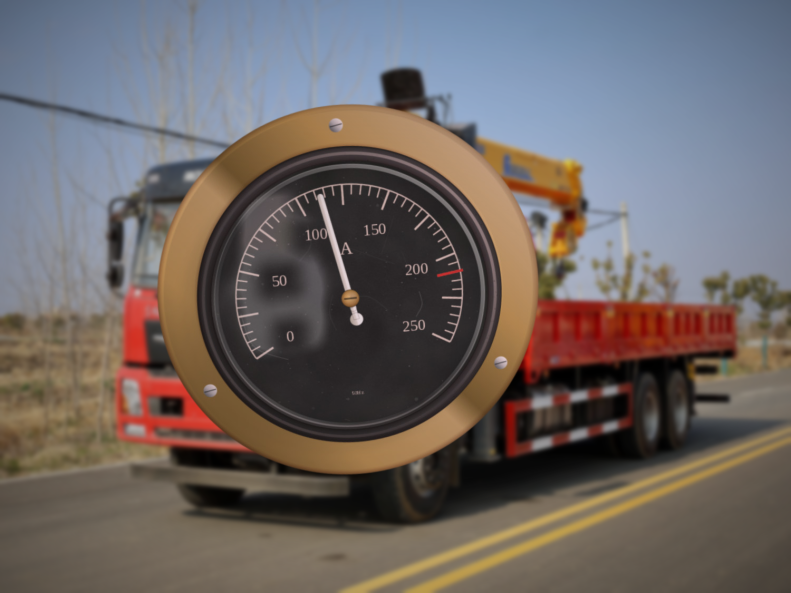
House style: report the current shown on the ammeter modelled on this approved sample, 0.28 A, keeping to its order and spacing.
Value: 112.5 A
